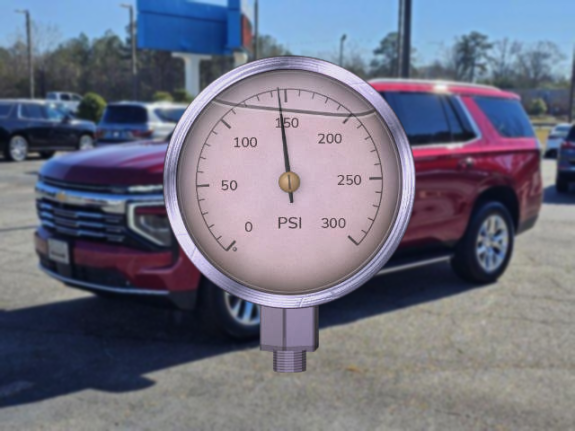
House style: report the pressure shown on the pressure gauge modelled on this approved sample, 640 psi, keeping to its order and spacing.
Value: 145 psi
